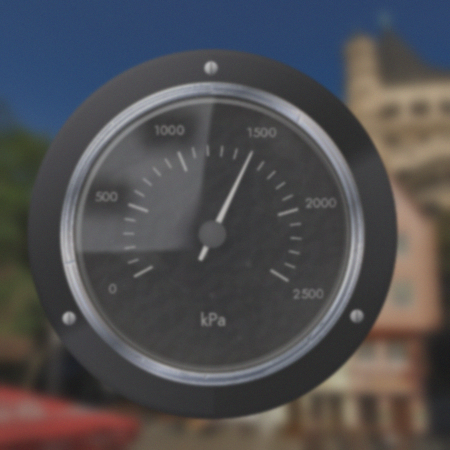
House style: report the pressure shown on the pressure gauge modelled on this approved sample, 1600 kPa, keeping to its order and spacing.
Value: 1500 kPa
